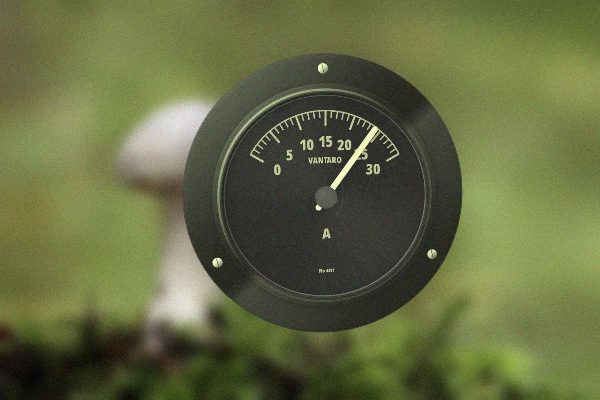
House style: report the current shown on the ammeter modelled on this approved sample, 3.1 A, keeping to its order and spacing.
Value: 24 A
